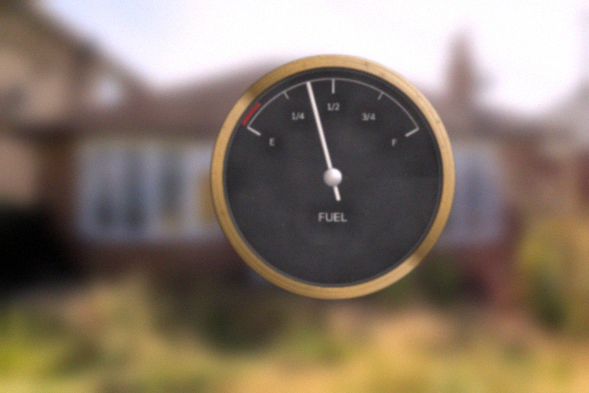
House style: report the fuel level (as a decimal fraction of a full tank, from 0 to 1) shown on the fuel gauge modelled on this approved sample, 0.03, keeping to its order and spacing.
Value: 0.375
